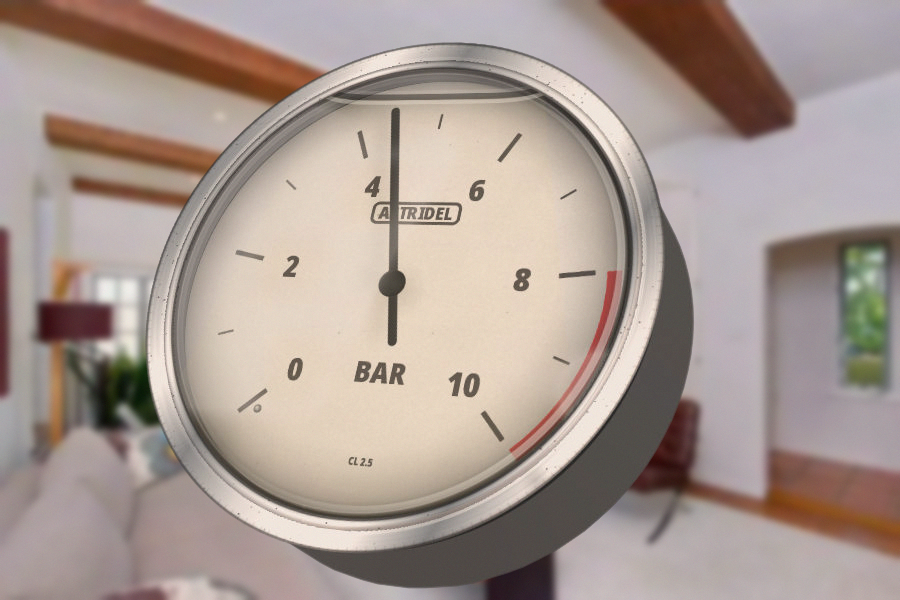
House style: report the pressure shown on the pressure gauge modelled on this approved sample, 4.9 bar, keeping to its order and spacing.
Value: 4.5 bar
